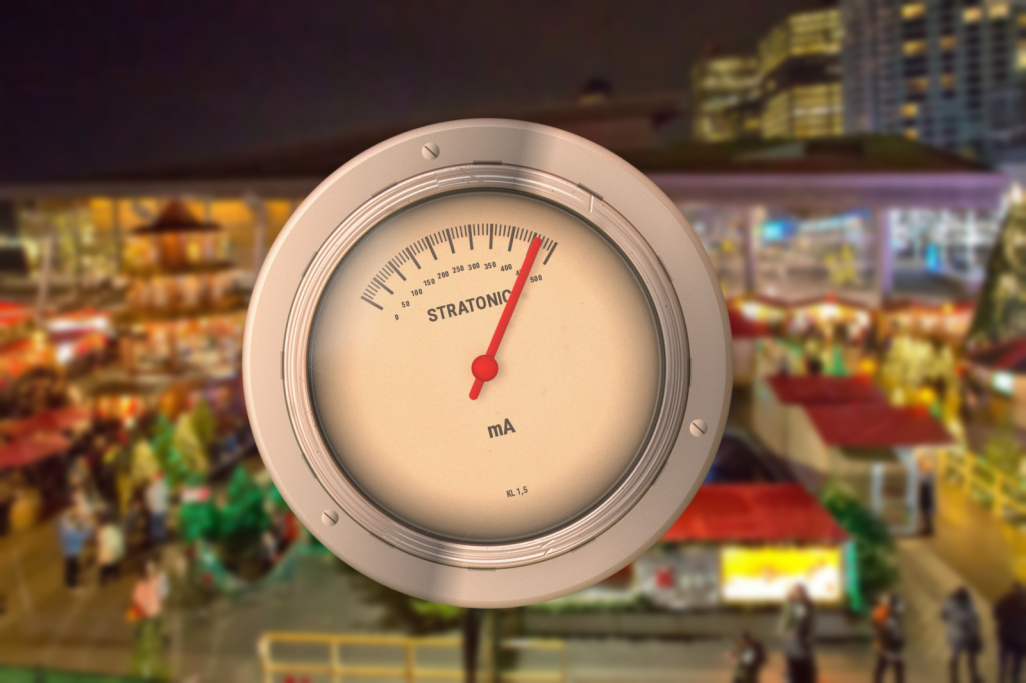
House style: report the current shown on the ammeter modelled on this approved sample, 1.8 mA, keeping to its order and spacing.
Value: 460 mA
